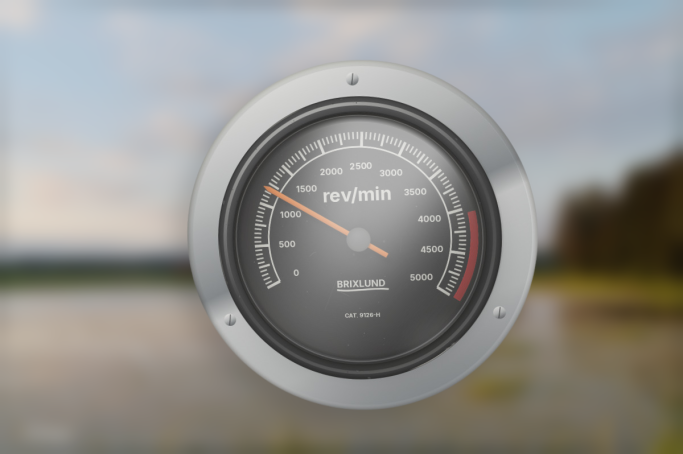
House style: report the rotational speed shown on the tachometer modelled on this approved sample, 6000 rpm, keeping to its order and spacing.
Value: 1200 rpm
